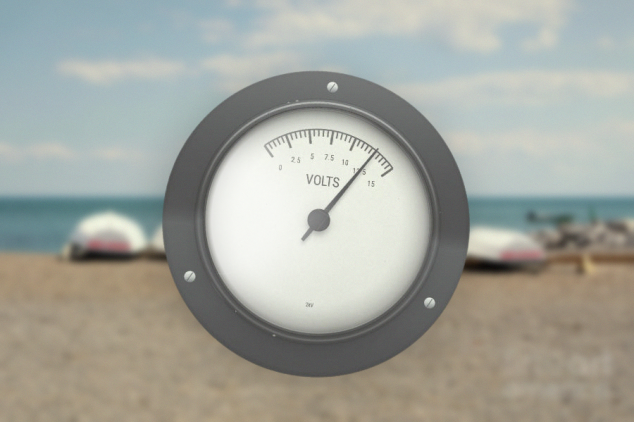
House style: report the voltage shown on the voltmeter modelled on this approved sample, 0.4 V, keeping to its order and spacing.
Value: 12.5 V
